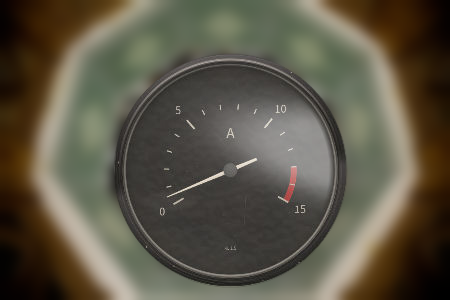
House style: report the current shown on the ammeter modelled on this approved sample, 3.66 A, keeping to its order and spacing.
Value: 0.5 A
